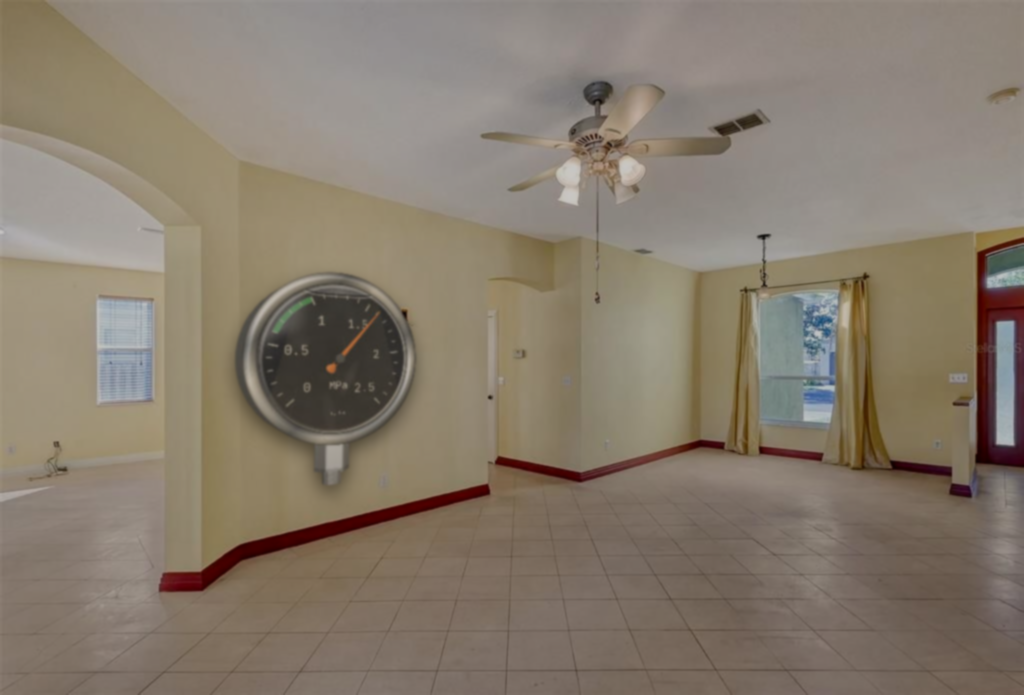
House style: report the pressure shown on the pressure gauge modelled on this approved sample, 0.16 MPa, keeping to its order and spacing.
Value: 1.6 MPa
